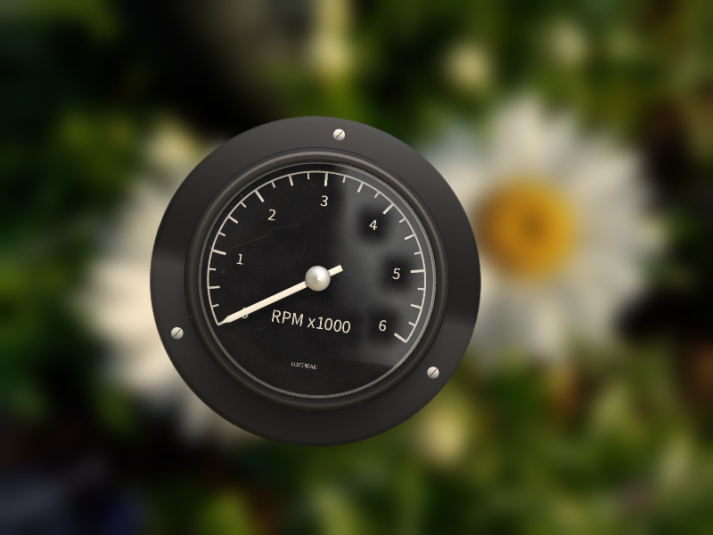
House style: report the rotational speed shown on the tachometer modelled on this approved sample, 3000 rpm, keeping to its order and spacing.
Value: 0 rpm
